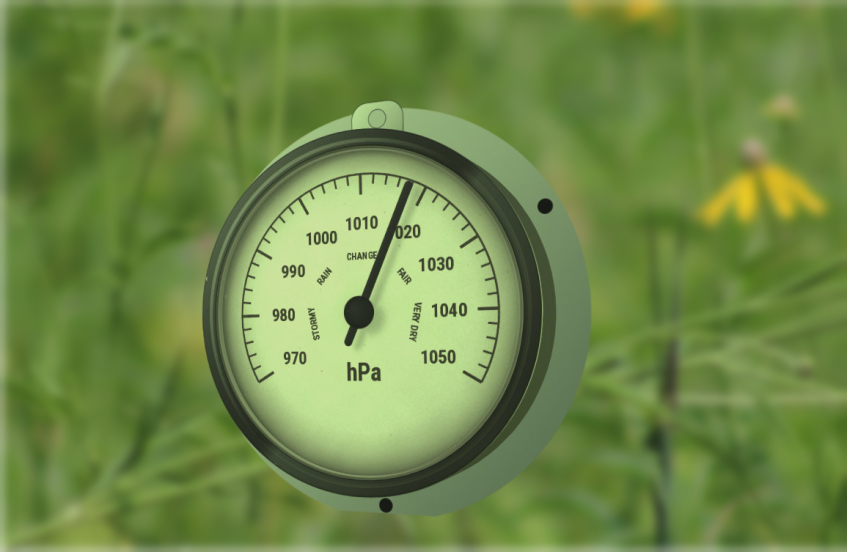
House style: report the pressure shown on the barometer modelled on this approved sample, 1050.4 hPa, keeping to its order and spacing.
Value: 1018 hPa
